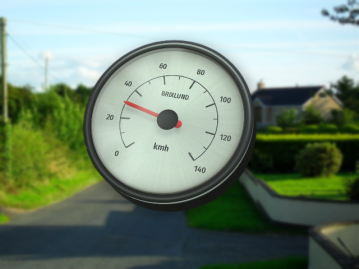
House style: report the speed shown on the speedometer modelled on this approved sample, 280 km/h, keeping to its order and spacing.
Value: 30 km/h
